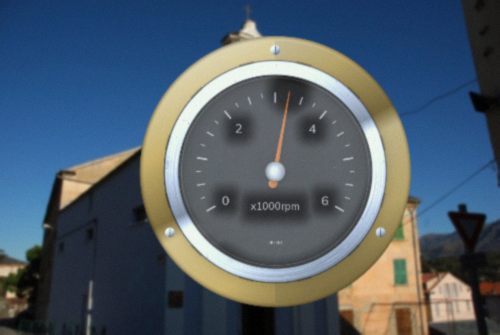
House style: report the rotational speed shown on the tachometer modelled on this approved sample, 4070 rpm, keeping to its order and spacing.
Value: 3250 rpm
